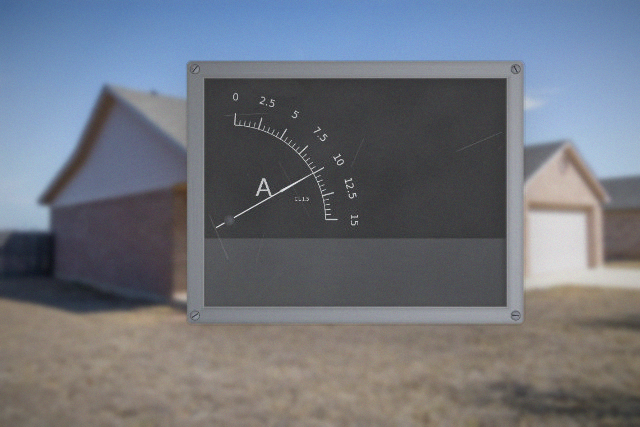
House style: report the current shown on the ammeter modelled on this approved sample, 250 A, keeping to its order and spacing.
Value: 10 A
